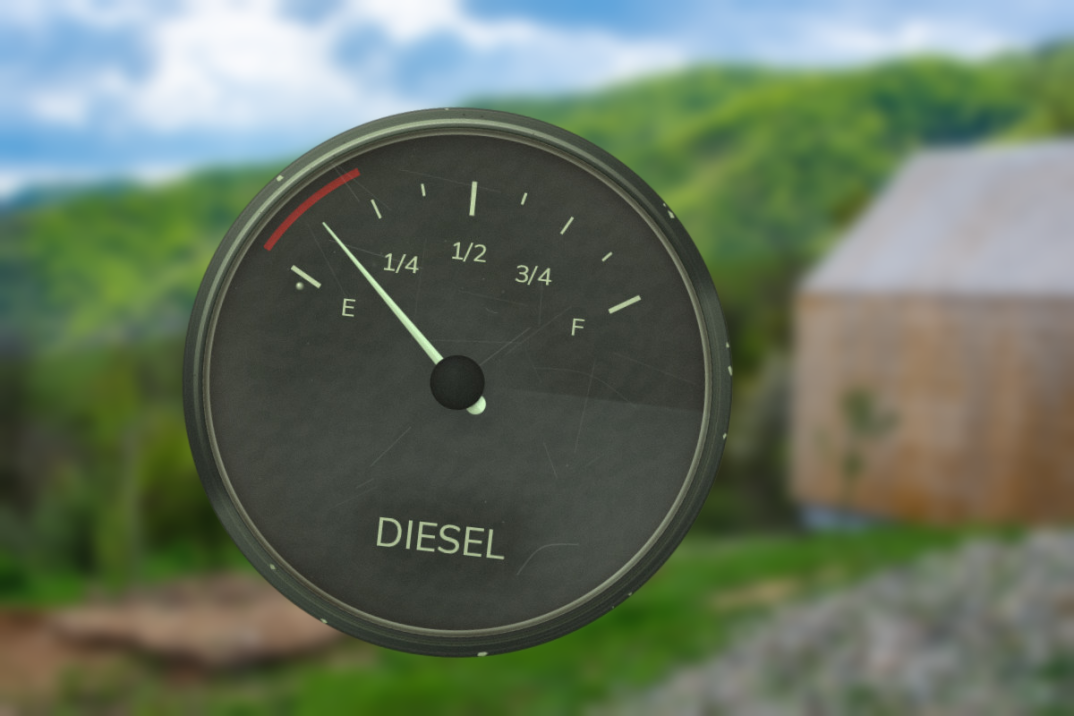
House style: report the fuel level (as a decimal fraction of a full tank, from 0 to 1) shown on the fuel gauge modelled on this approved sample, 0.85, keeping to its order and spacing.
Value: 0.125
